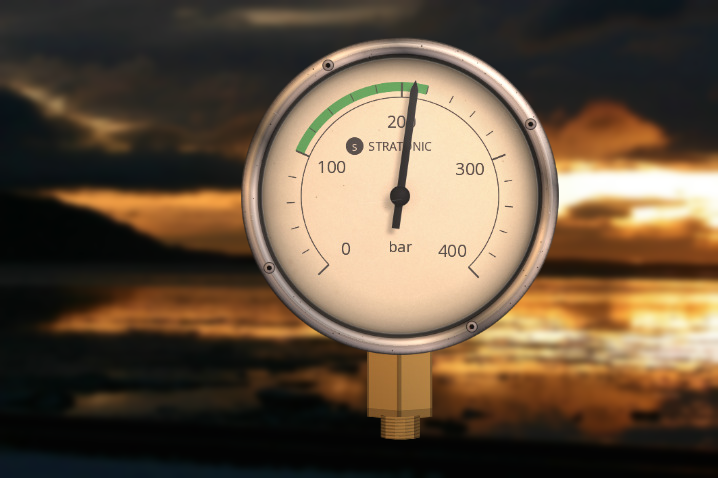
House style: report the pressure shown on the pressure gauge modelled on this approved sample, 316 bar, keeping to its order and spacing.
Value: 210 bar
